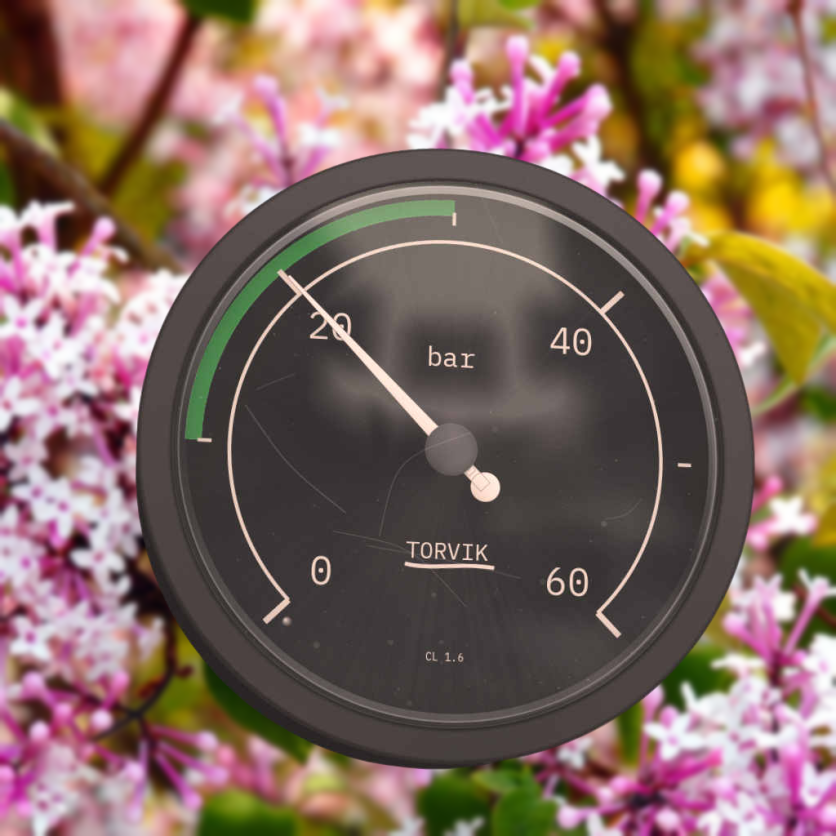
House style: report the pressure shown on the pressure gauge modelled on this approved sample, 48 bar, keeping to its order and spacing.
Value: 20 bar
